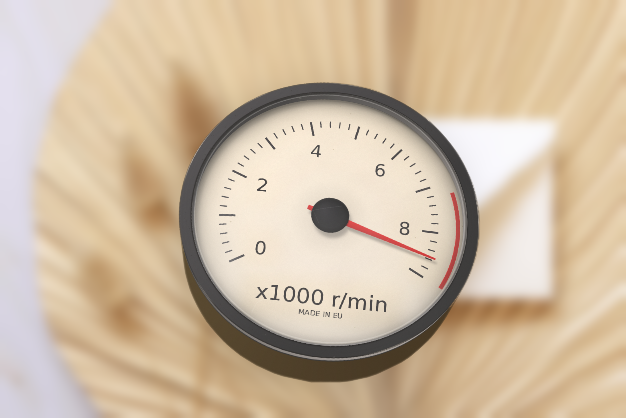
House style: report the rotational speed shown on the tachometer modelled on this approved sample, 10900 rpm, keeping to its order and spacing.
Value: 8600 rpm
